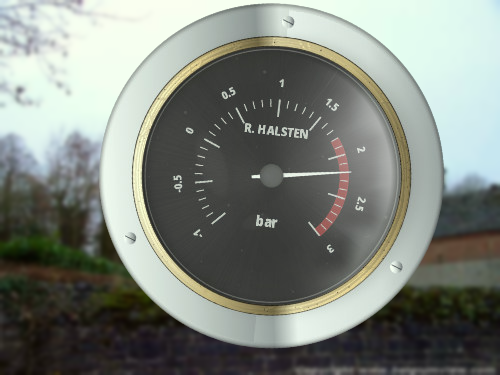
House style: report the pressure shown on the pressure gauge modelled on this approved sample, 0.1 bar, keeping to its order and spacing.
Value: 2.2 bar
